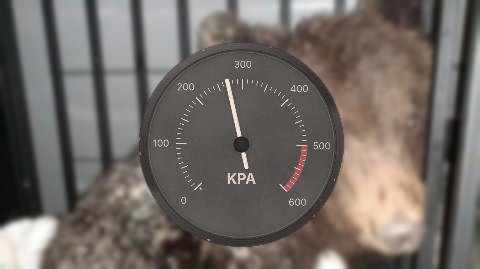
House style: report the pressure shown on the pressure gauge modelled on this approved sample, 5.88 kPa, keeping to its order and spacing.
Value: 270 kPa
